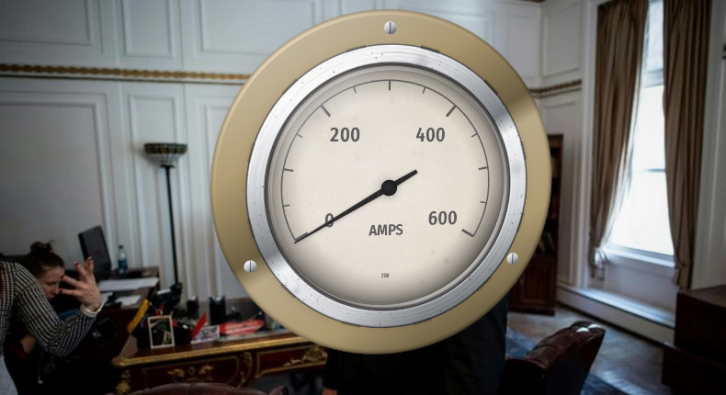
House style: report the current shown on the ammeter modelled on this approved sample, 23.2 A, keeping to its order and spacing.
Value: 0 A
